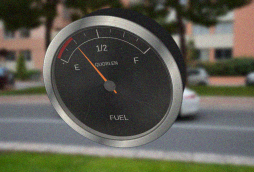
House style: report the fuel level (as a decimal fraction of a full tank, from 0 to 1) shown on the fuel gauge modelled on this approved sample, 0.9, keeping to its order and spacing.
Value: 0.25
